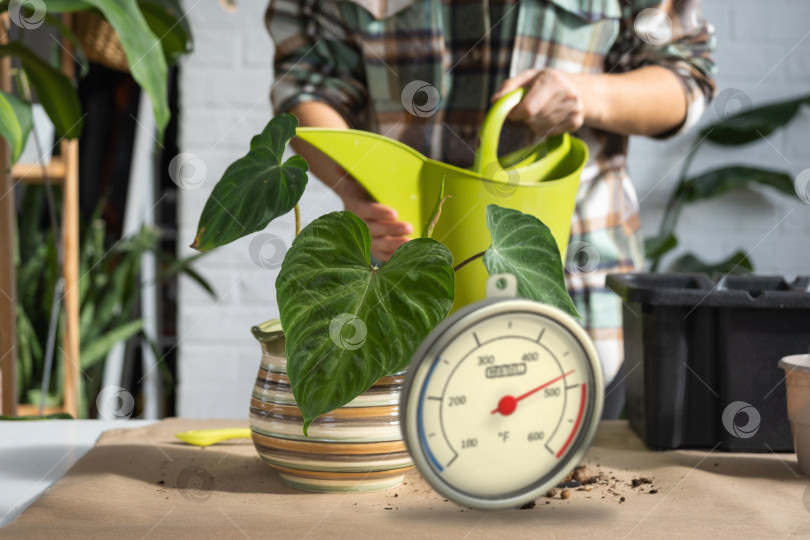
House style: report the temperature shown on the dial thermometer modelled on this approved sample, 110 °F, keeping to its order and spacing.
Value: 475 °F
